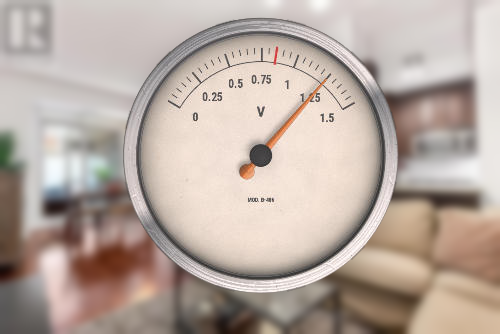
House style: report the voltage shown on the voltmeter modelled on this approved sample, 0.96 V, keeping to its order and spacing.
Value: 1.25 V
